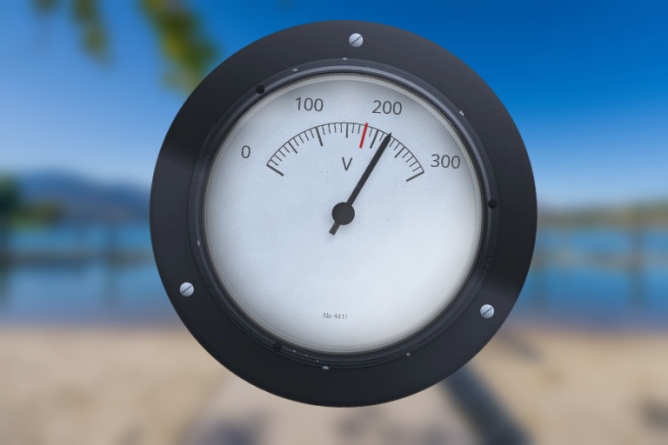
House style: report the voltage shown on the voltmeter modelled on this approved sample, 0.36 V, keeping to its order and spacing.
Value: 220 V
